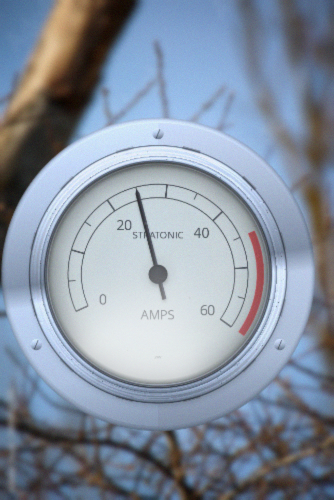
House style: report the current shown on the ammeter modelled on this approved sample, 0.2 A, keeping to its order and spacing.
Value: 25 A
